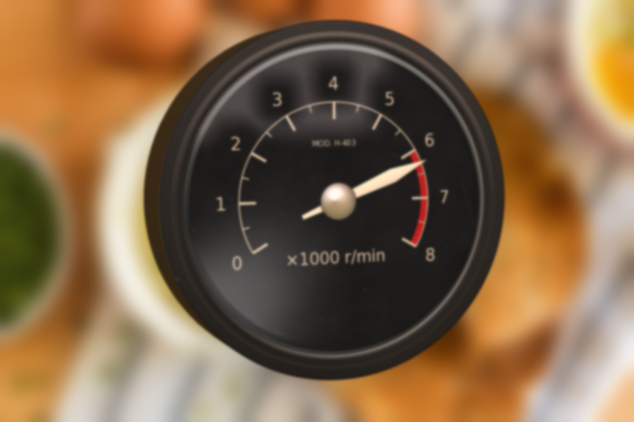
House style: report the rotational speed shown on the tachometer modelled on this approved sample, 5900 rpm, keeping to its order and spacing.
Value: 6250 rpm
